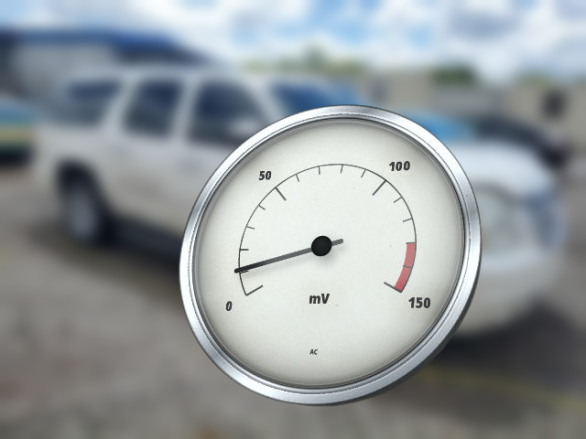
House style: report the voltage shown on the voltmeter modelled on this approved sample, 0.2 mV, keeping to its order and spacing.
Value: 10 mV
